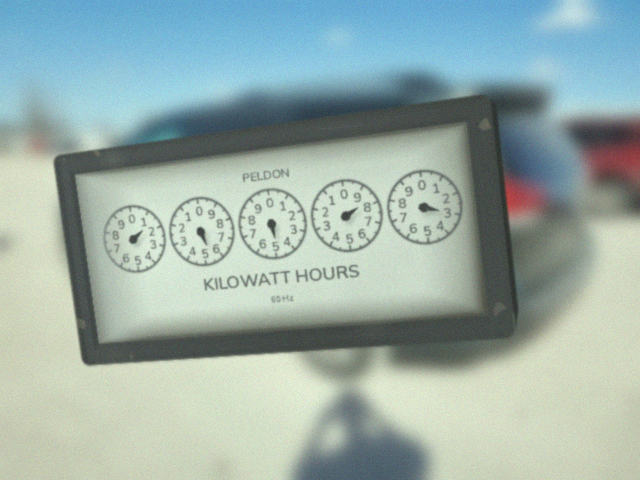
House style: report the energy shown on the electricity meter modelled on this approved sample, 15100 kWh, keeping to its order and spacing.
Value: 15483 kWh
